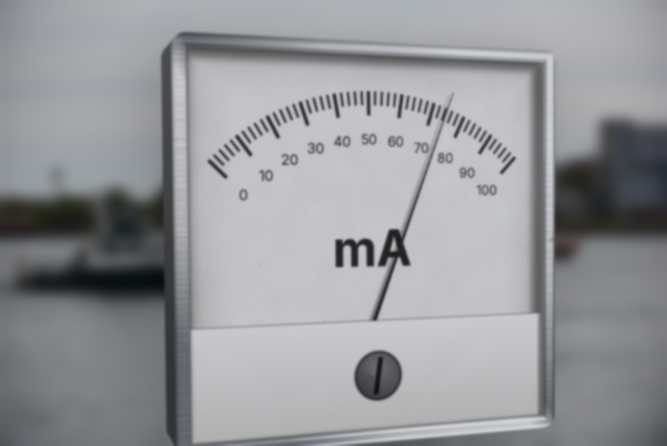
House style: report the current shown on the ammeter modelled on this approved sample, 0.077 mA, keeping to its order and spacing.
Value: 74 mA
